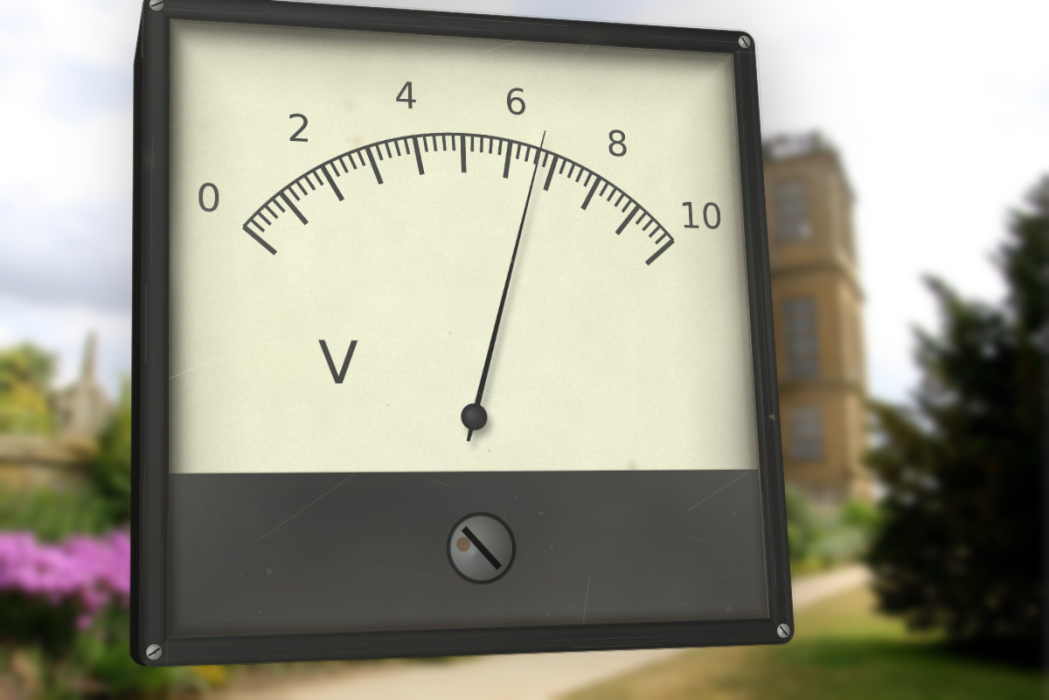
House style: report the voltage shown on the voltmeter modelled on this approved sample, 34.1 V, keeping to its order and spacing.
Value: 6.6 V
